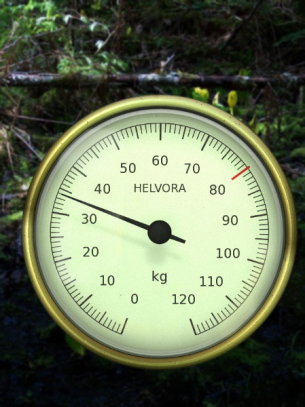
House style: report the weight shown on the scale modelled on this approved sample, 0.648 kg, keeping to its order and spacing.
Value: 34 kg
